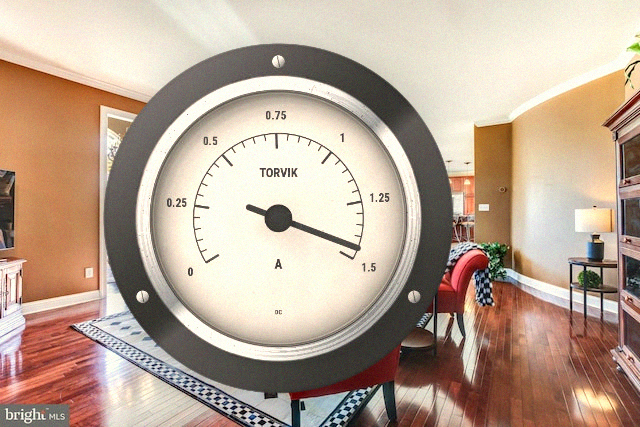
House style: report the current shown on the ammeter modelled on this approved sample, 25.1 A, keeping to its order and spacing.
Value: 1.45 A
